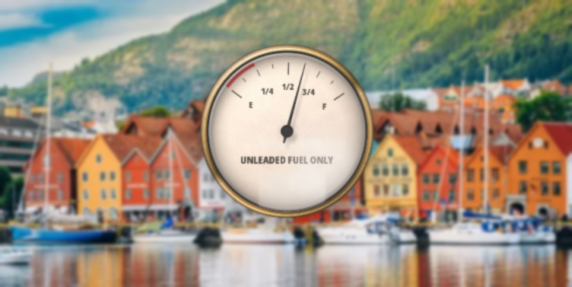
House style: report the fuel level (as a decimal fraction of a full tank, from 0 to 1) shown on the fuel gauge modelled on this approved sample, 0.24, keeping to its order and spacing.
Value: 0.625
